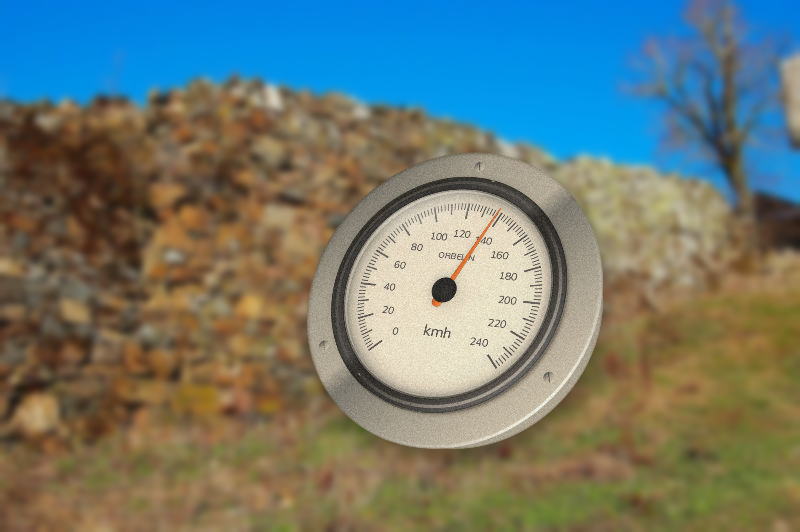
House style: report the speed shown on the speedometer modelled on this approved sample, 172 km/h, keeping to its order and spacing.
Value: 140 km/h
